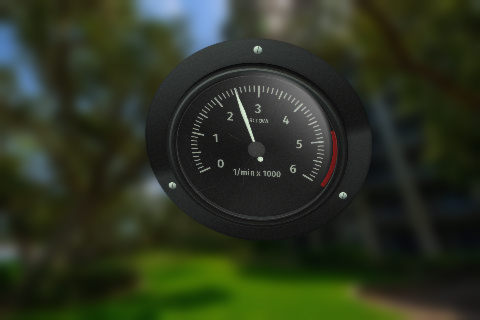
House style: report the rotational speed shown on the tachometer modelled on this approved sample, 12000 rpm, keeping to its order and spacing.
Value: 2500 rpm
